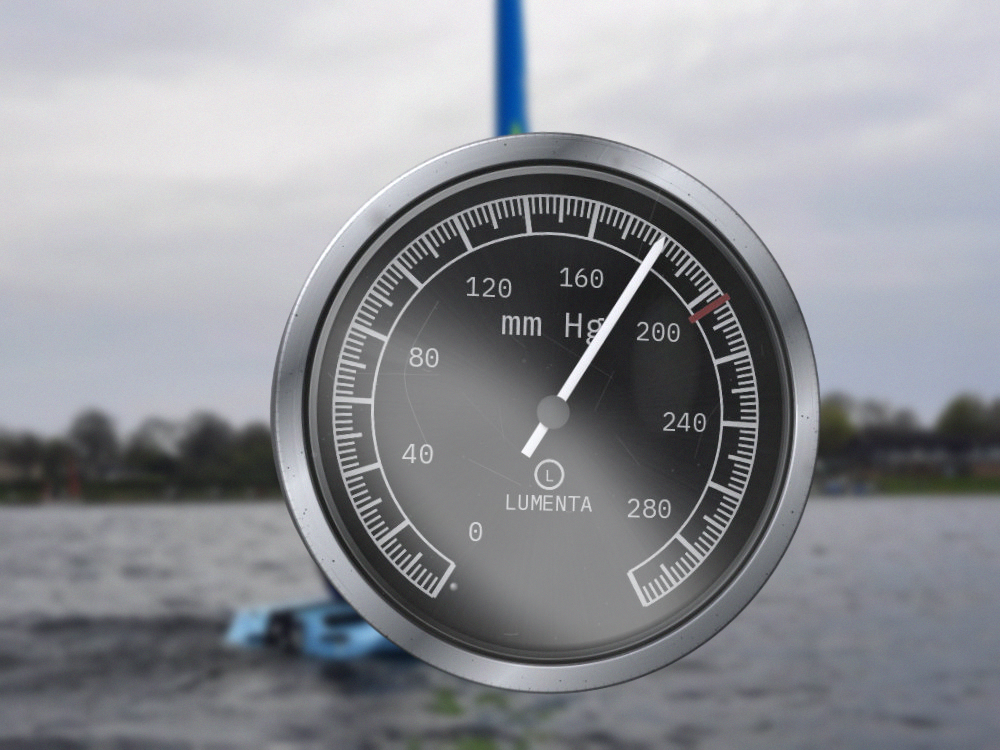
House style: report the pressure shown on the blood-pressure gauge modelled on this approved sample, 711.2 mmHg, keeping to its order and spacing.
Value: 180 mmHg
